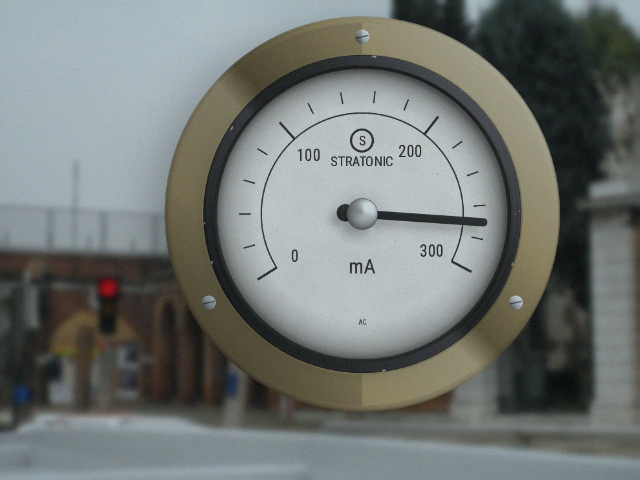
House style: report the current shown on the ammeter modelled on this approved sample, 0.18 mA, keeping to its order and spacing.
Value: 270 mA
